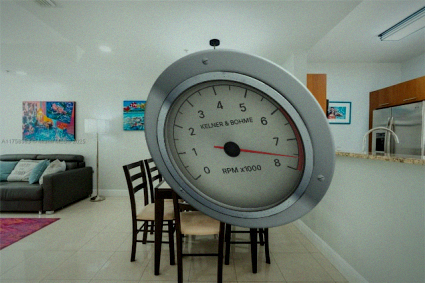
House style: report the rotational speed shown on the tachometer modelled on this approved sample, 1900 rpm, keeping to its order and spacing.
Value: 7500 rpm
